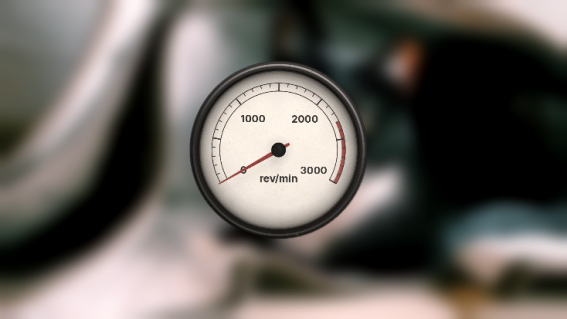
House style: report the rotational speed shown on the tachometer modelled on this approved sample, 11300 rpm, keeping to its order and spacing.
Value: 0 rpm
